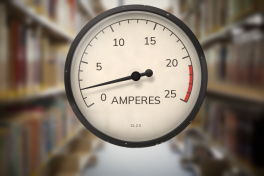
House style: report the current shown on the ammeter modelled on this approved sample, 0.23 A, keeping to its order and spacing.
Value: 2 A
